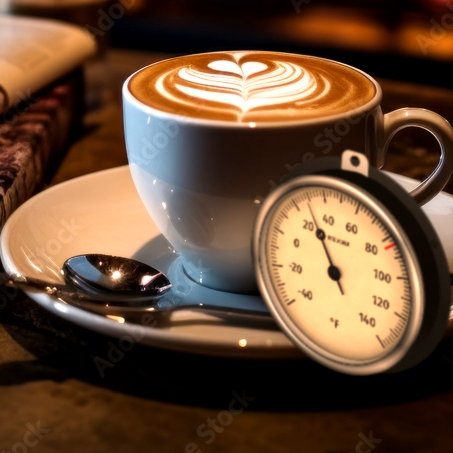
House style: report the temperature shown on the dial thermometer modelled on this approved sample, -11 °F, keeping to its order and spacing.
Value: 30 °F
